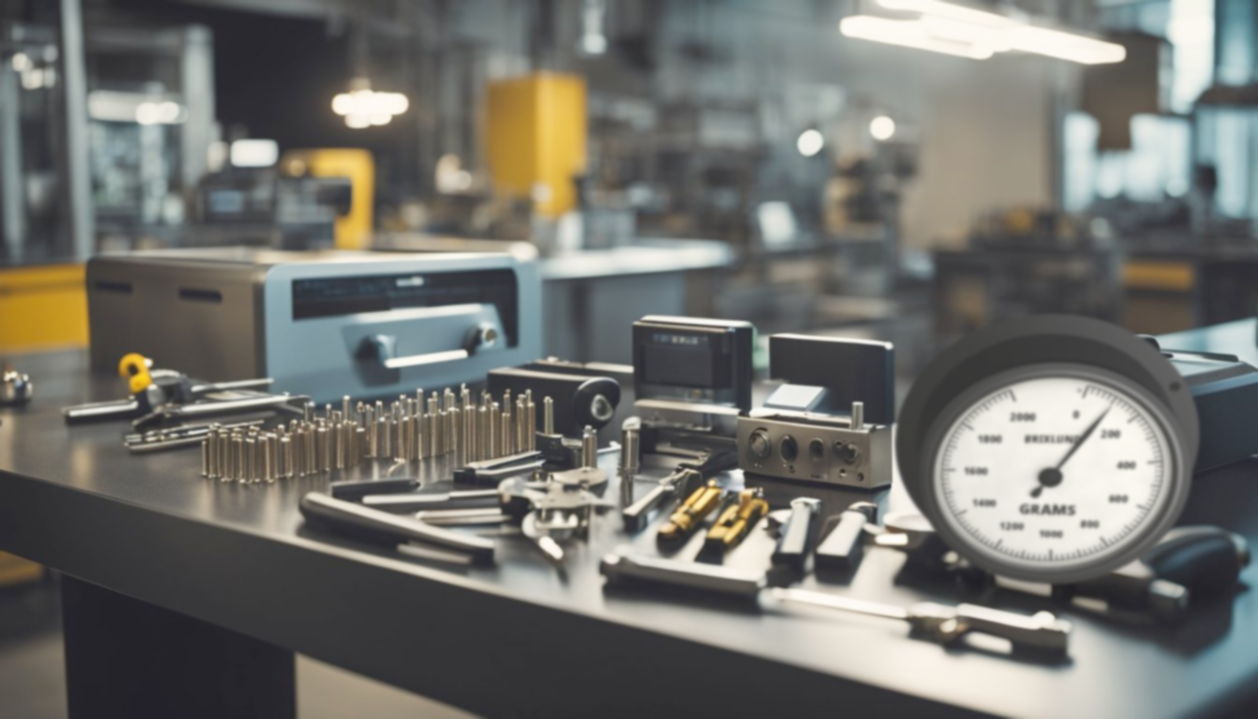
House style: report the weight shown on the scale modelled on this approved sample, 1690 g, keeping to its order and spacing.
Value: 100 g
